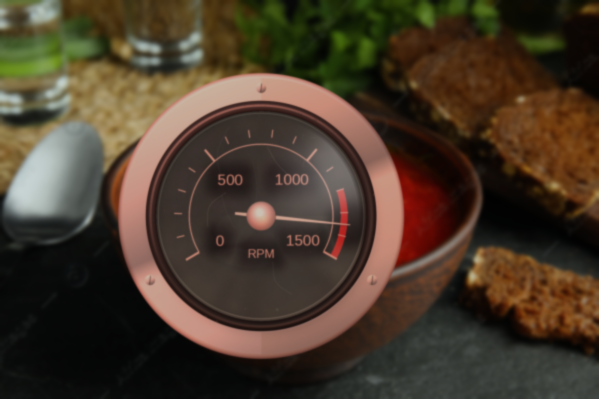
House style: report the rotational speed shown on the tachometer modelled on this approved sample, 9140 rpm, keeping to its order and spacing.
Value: 1350 rpm
